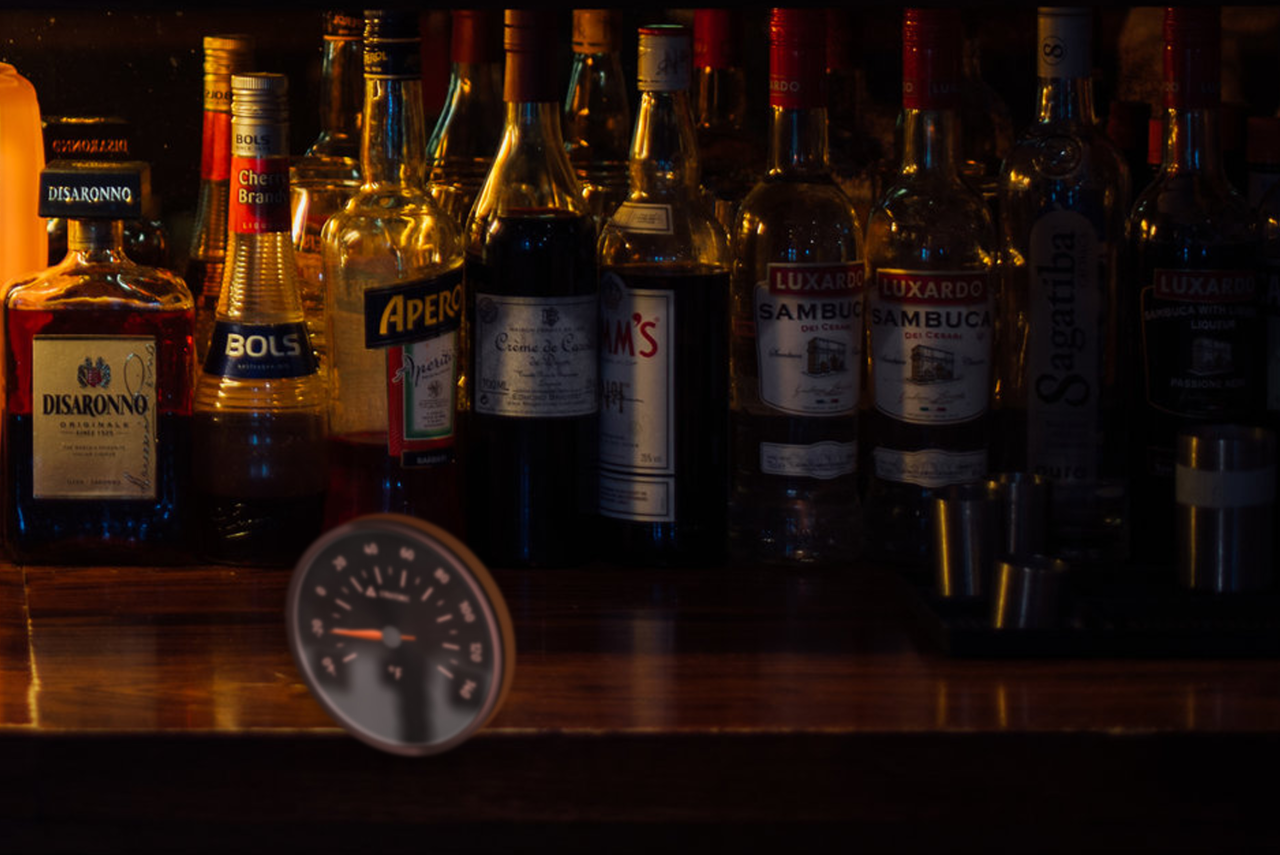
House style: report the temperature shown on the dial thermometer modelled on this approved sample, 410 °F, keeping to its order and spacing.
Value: -20 °F
